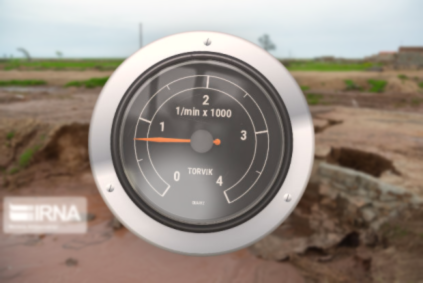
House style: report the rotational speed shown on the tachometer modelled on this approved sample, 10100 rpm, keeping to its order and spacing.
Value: 750 rpm
